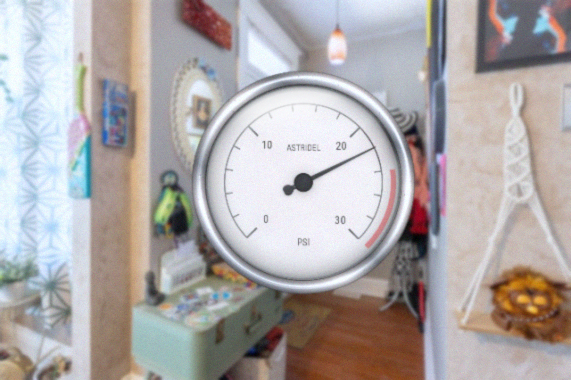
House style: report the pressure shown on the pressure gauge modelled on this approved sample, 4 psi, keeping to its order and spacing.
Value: 22 psi
